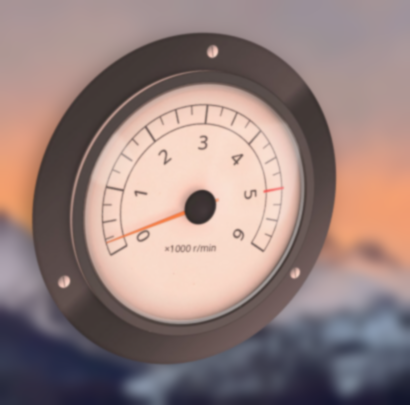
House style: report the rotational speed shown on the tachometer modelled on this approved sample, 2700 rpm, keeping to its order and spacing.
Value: 250 rpm
